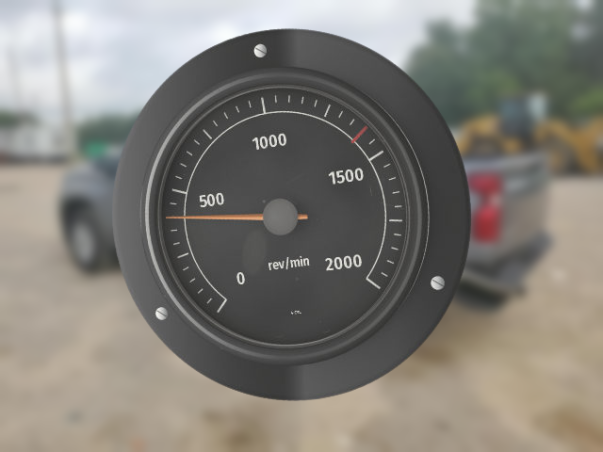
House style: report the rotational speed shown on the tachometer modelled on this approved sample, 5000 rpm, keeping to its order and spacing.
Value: 400 rpm
